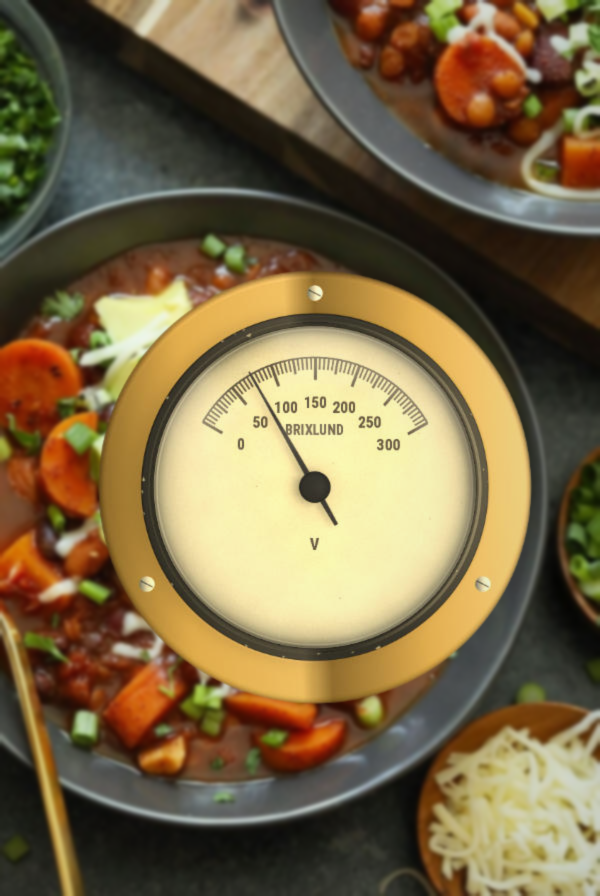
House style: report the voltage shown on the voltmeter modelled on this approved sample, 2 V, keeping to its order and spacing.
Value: 75 V
